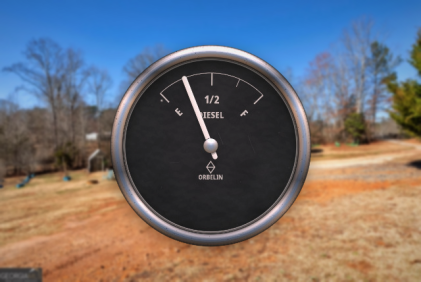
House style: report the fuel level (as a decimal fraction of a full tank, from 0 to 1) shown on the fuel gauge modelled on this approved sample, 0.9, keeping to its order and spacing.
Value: 0.25
